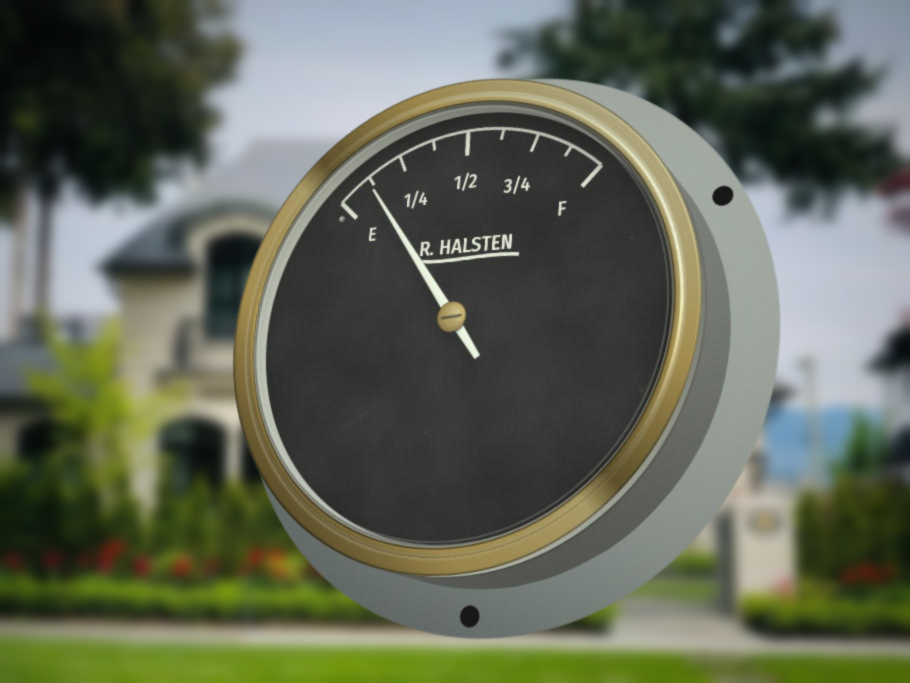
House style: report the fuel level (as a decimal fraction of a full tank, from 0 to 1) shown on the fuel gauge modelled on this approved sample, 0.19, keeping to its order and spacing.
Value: 0.125
